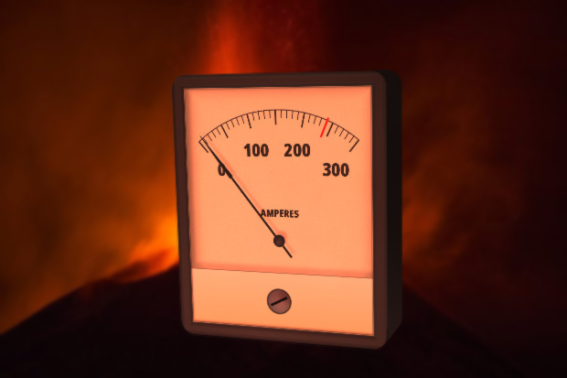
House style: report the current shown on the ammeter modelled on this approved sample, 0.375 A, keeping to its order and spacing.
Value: 10 A
